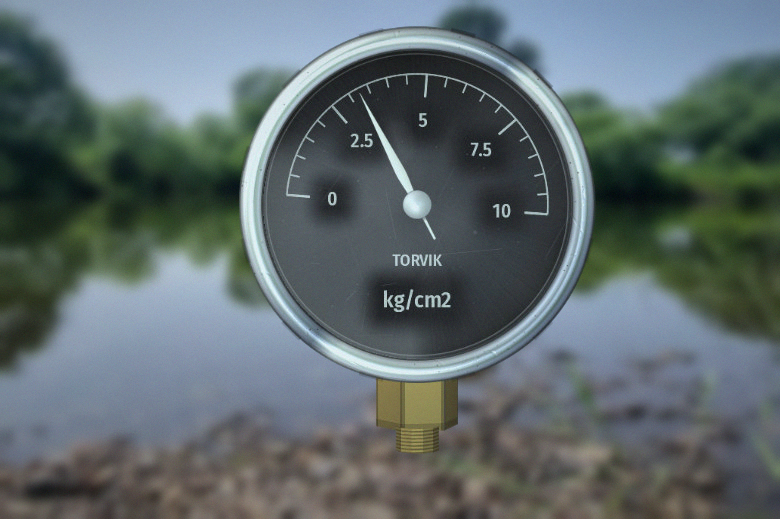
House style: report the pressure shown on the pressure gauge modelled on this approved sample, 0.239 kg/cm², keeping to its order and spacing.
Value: 3.25 kg/cm²
